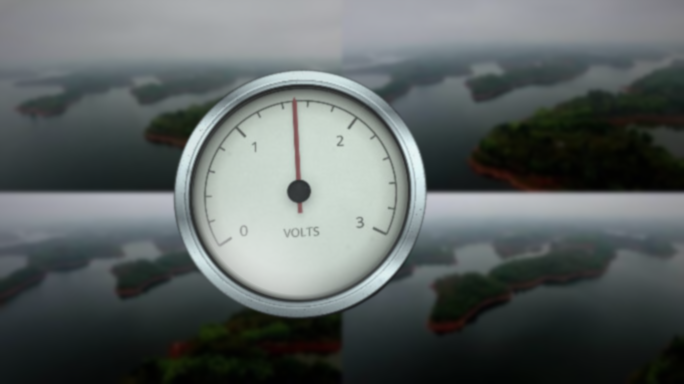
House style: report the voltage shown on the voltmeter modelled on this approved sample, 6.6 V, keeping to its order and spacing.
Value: 1.5 V
